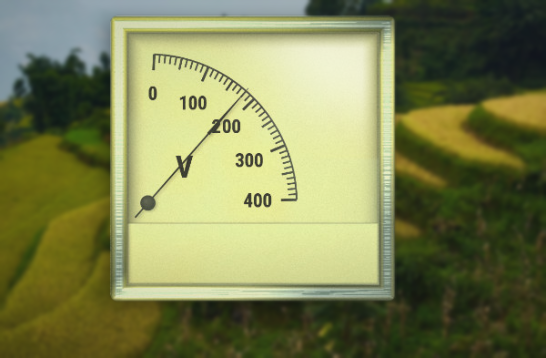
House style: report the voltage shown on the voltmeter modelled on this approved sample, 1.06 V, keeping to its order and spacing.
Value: 180 V
